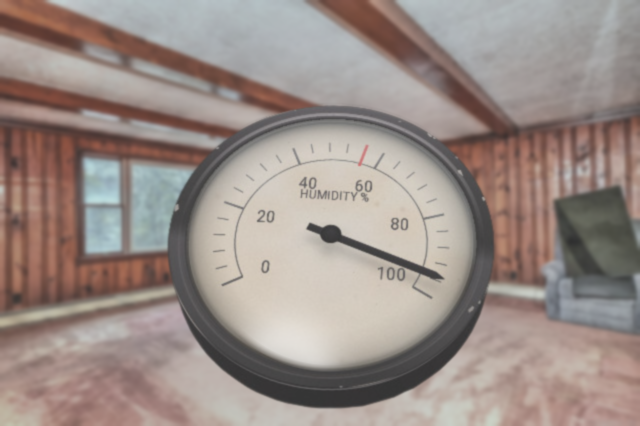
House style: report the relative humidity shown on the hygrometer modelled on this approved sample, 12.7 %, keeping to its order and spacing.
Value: 96 %
